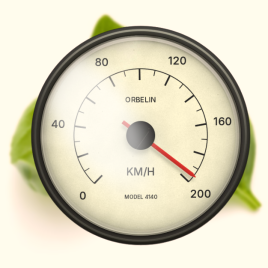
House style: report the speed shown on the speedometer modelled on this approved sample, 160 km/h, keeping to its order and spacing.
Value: 195 km/h
